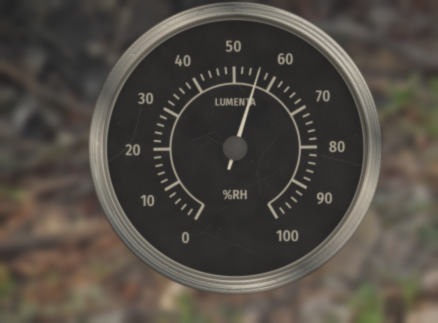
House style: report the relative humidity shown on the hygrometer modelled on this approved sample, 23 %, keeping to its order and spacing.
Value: 56 %
